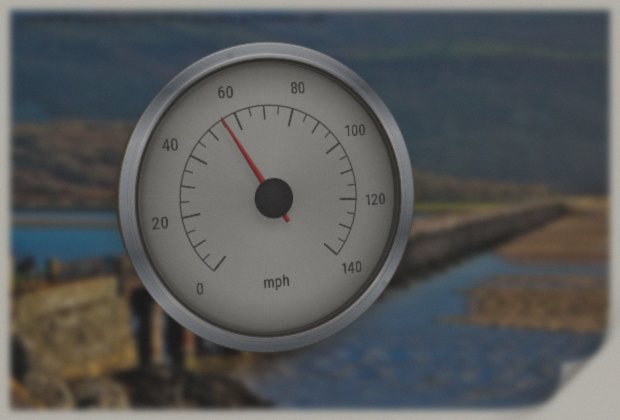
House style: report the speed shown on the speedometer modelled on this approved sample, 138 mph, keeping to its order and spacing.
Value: 55 mph
